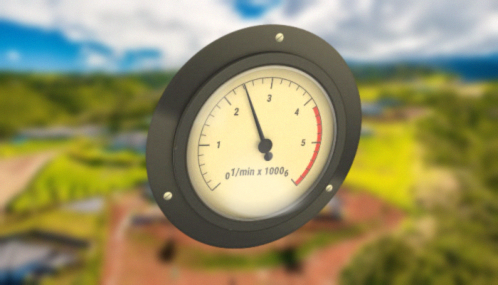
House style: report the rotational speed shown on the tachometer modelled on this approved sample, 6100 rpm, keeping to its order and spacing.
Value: 2400 rpm
